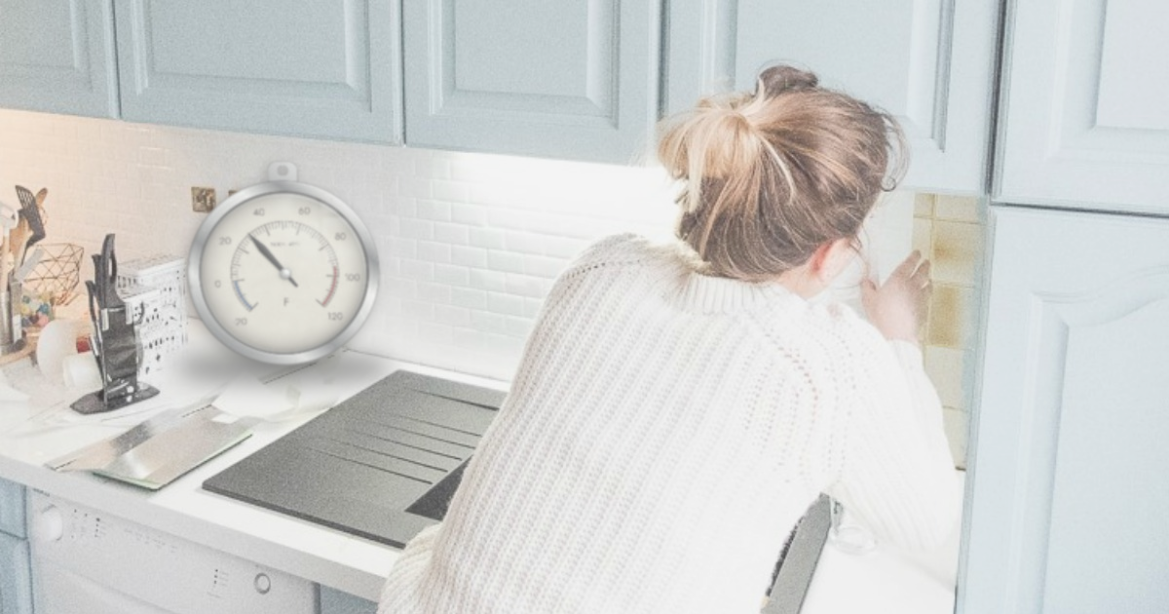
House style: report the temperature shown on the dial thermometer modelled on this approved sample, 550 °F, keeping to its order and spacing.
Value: 30 °F
